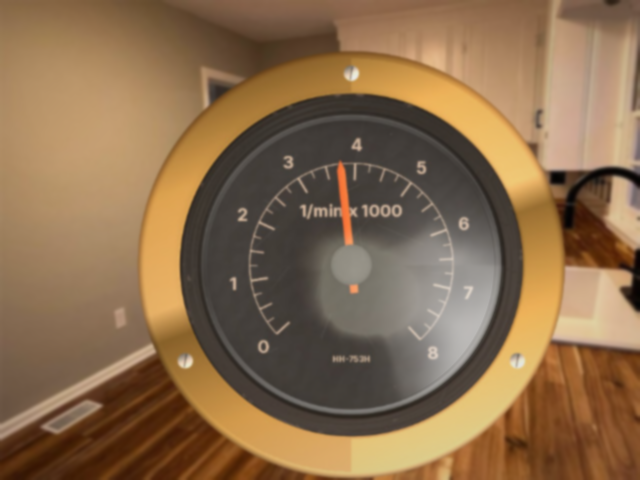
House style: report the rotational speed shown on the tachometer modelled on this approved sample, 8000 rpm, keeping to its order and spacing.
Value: 3750 rpm
